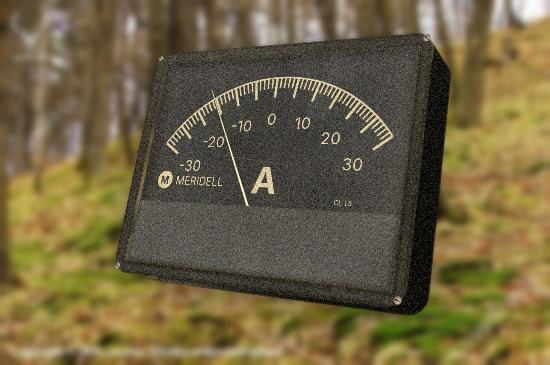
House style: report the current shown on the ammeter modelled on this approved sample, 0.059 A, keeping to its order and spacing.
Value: -15 A
